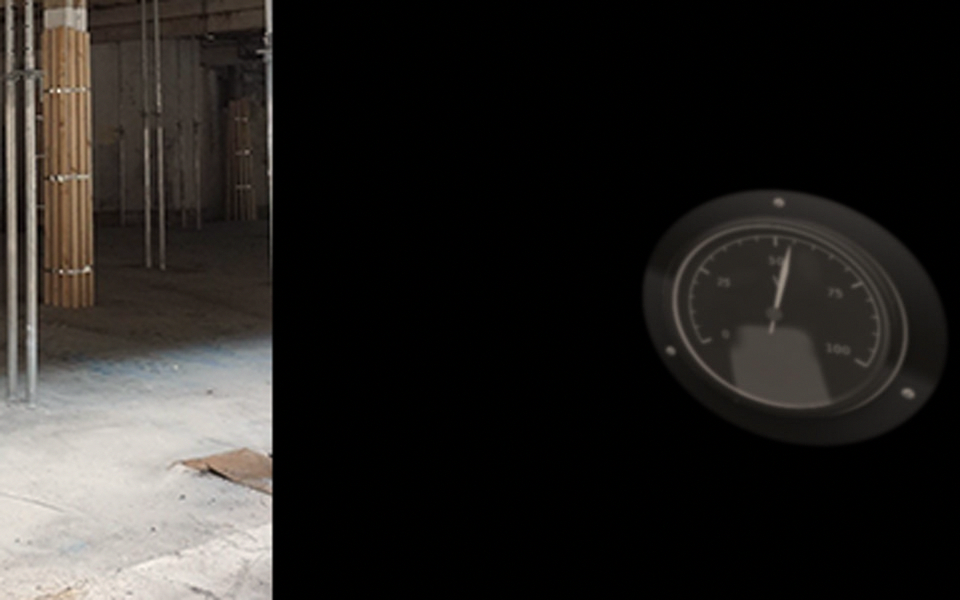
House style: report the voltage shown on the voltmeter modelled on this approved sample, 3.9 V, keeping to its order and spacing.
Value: 55 V
